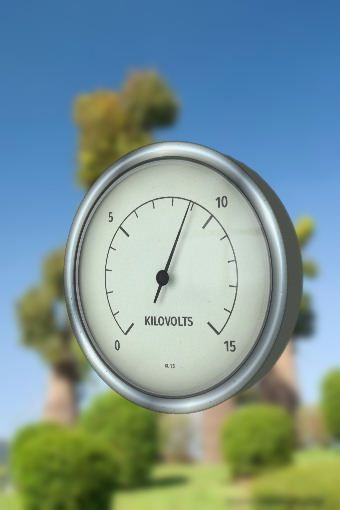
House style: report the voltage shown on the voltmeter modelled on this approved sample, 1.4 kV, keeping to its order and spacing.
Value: 9 kV
